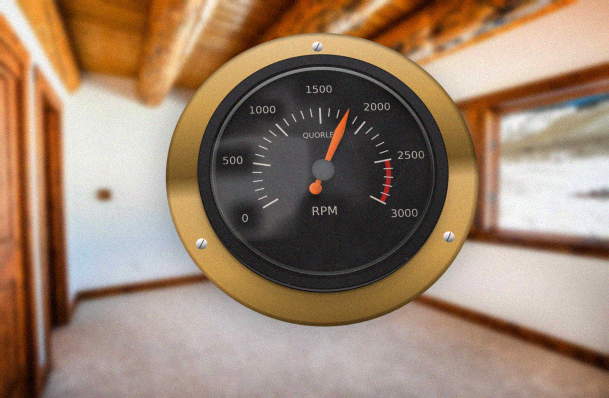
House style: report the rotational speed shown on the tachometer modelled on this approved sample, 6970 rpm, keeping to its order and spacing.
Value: 1800 rpm
